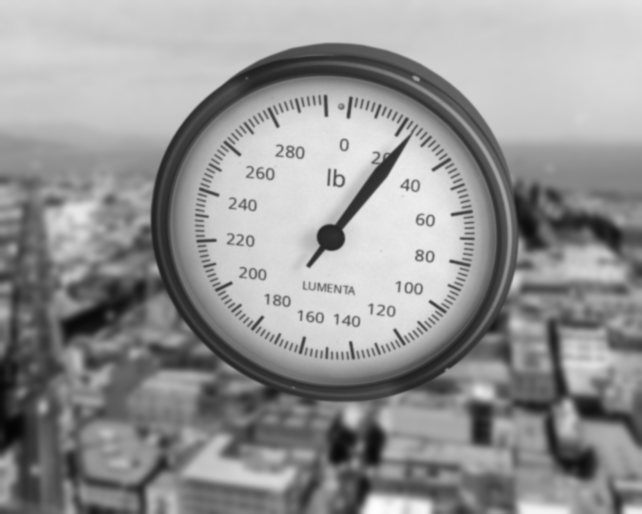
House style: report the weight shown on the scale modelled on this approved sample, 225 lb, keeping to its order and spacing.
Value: 24 lb
